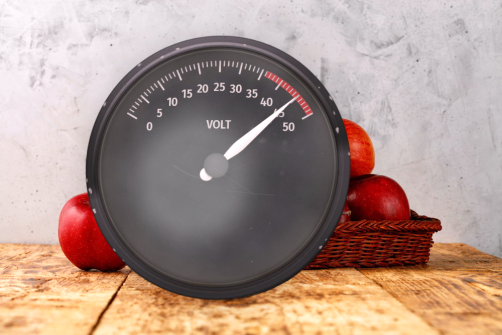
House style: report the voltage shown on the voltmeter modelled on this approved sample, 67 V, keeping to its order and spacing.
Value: 45 V
